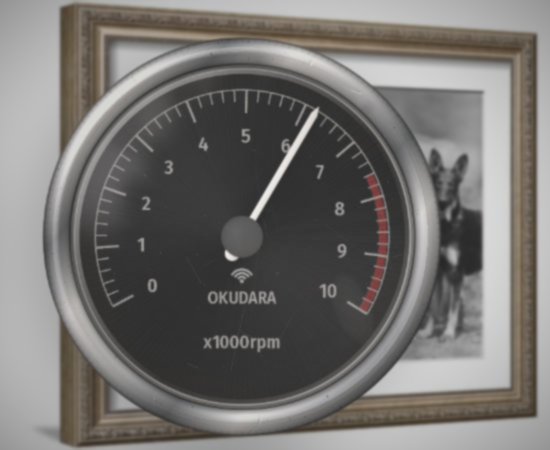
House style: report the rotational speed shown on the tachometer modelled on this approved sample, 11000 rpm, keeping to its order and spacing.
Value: 6200 rpm
